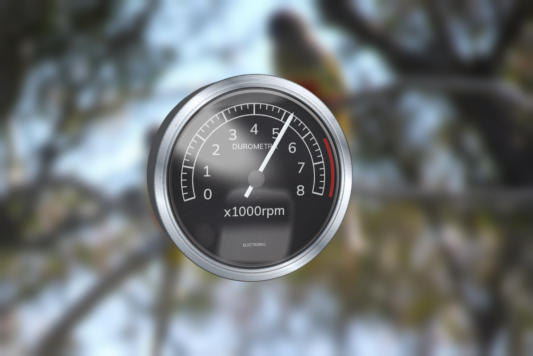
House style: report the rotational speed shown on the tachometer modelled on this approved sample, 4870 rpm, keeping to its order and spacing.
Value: 5200 rpm
